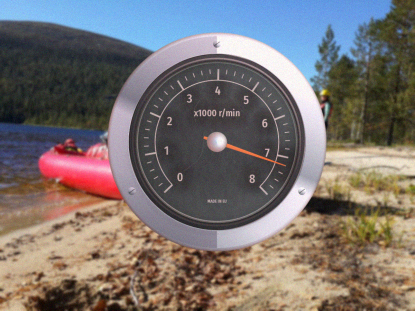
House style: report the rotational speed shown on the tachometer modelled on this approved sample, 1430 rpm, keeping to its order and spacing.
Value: 7200 rpm
